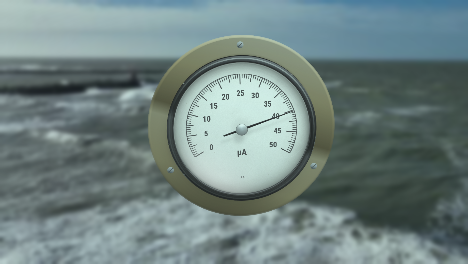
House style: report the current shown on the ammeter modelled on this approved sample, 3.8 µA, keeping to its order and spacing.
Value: 40 µA
